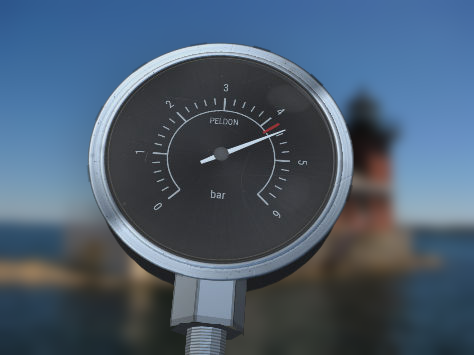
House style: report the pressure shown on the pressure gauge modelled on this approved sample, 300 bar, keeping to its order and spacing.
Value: 4.4 bar
